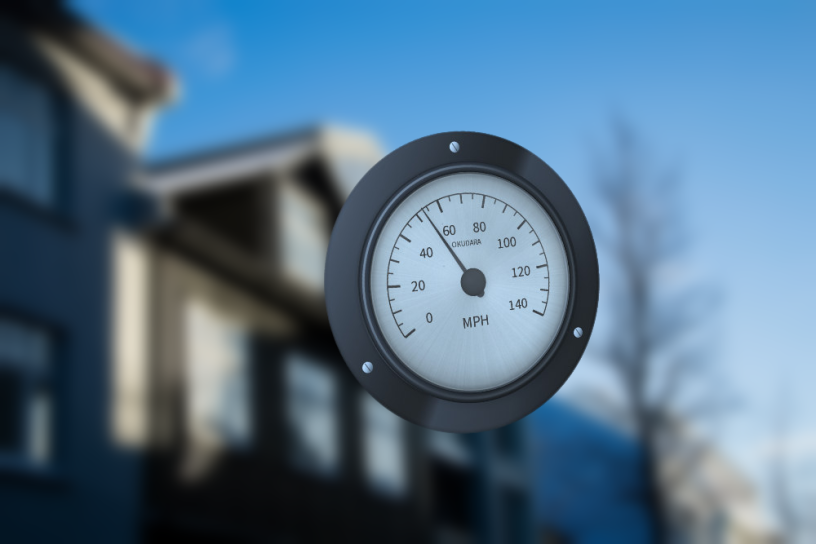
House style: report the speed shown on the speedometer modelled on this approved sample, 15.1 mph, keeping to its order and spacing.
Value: 52.5 mph
